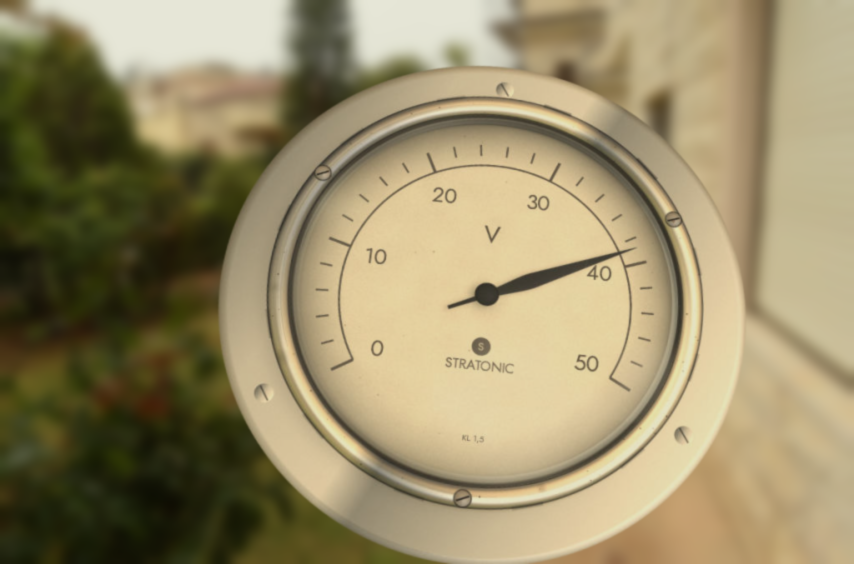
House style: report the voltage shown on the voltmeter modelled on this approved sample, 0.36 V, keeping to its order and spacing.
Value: 39 V
